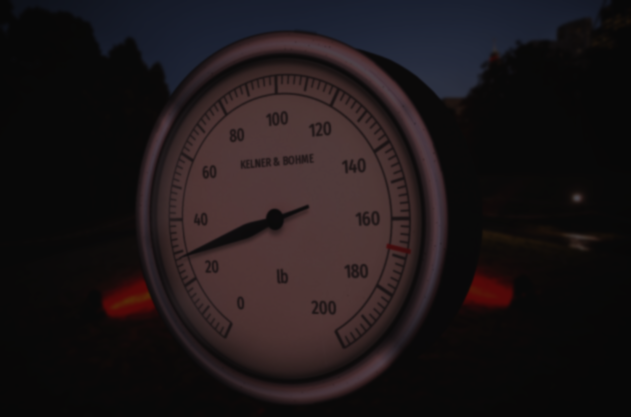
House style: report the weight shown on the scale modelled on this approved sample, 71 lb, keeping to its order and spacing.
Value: 28 lb
